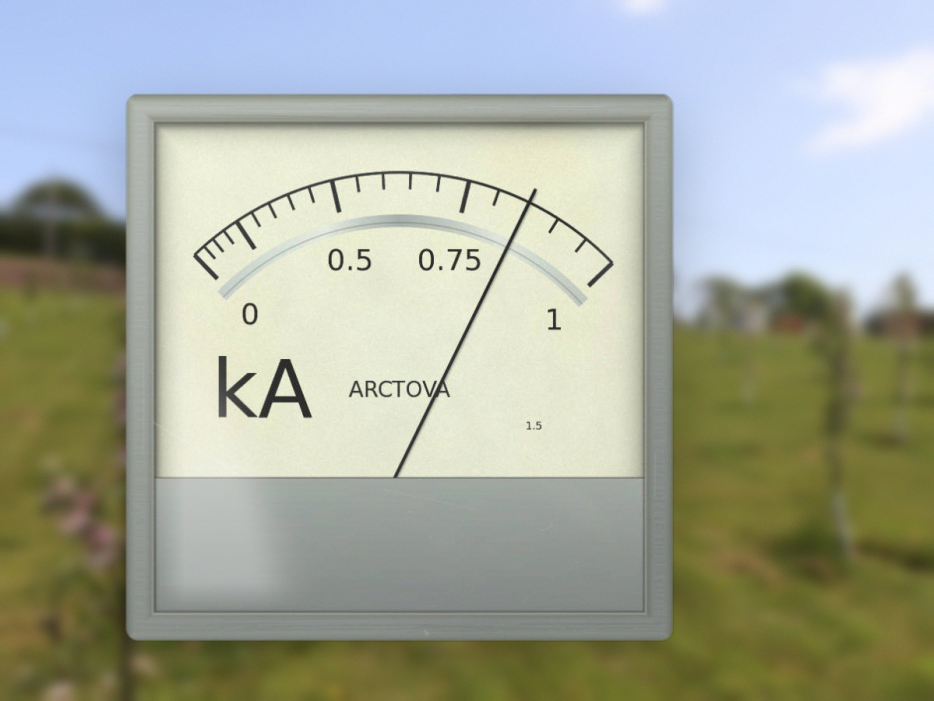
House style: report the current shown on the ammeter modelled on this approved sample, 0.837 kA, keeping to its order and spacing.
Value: 0.85 kA
